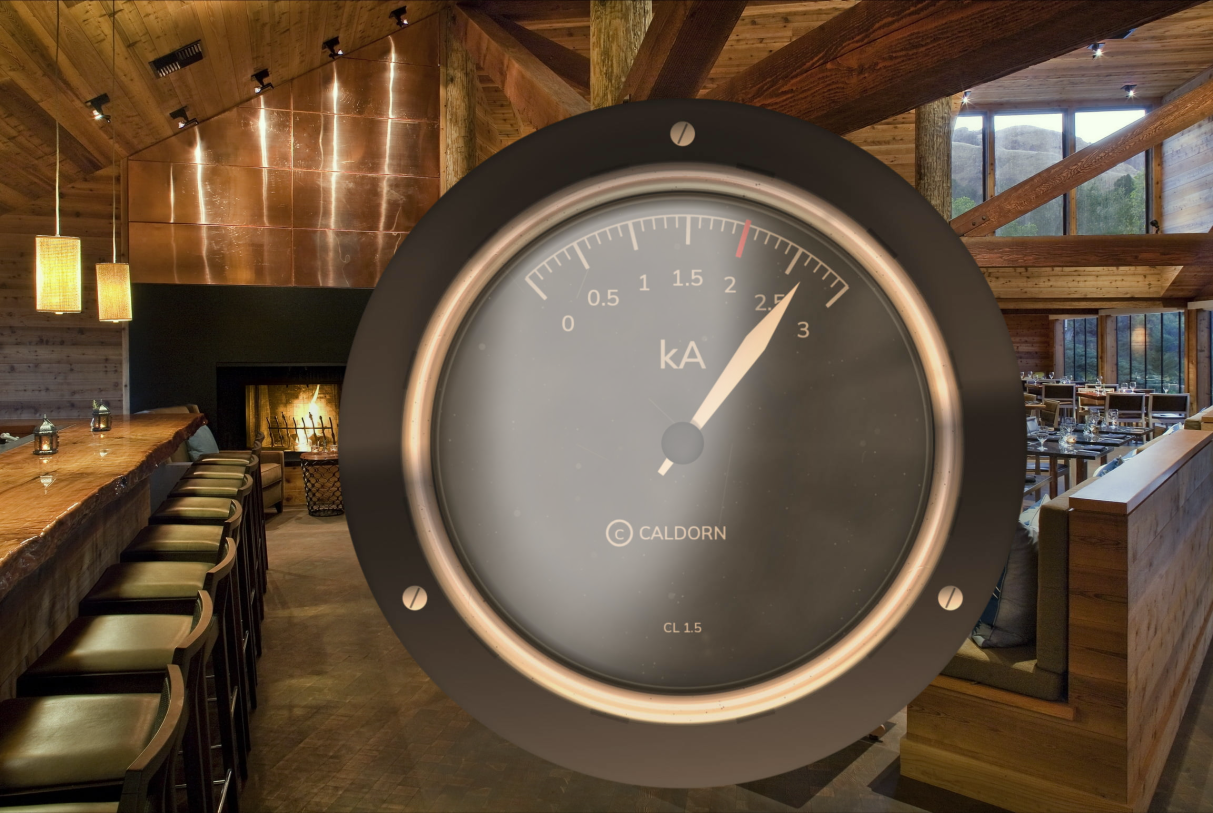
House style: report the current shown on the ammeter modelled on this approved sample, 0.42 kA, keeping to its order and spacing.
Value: 2.65 kA
